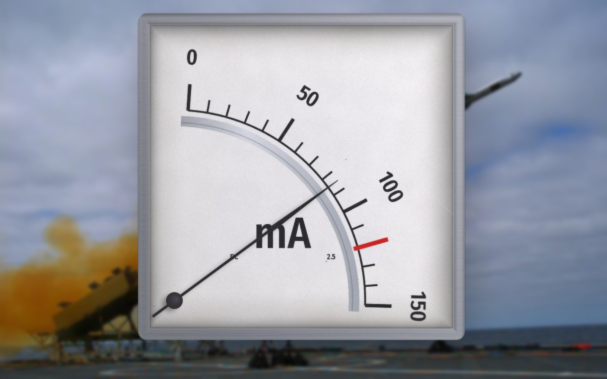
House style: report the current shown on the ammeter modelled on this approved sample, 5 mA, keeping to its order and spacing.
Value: 85 mA
